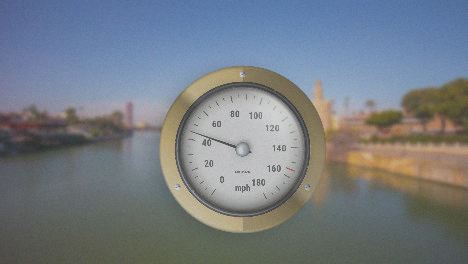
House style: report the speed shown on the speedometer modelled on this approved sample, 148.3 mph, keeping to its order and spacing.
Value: 45 mph
